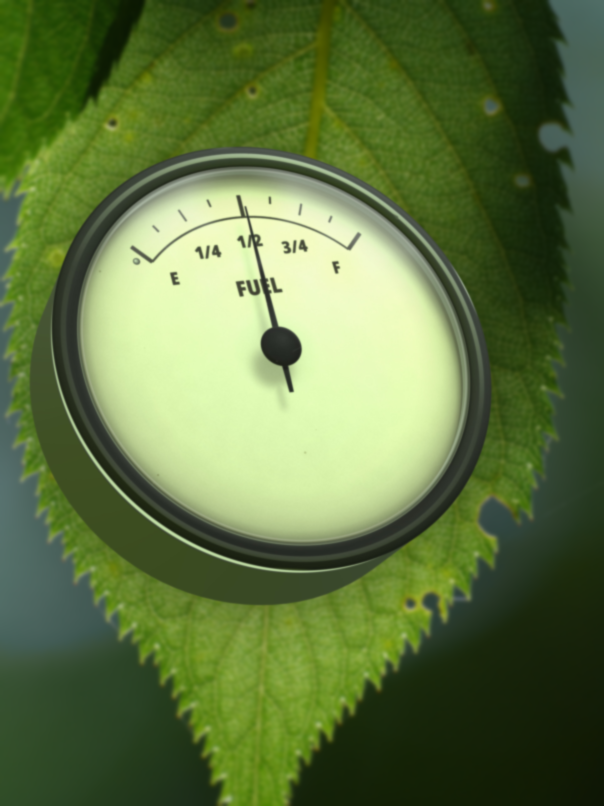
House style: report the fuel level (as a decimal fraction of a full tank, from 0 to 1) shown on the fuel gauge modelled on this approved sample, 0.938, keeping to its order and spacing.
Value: 0.5
